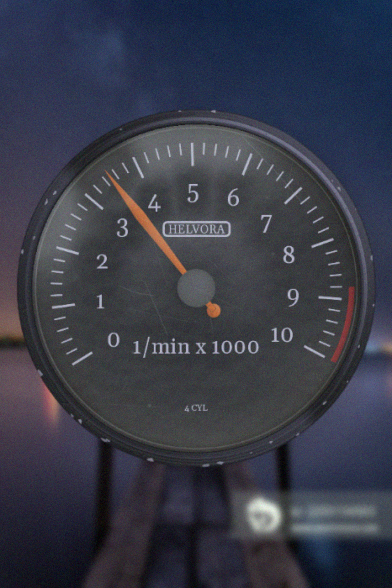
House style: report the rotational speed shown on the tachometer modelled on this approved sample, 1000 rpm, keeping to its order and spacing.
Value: 3500 rpm
